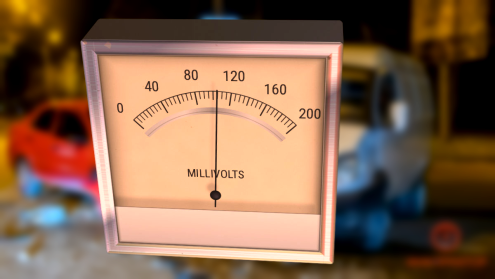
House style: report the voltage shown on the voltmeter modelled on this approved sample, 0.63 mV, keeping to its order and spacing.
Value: 105 mV
